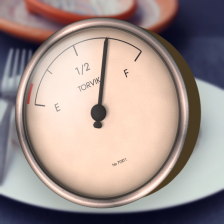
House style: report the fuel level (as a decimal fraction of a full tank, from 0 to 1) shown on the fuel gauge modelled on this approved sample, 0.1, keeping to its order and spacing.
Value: 0.75
